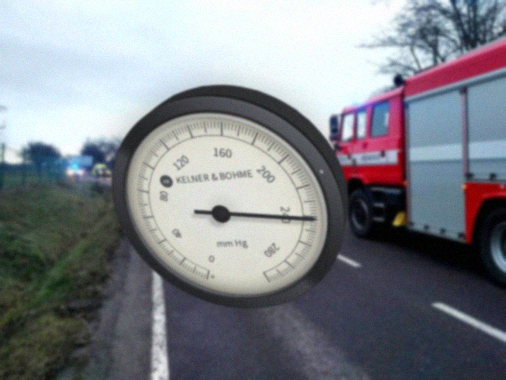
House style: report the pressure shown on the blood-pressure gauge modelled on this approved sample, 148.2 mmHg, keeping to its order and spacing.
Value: 240 mmHg
